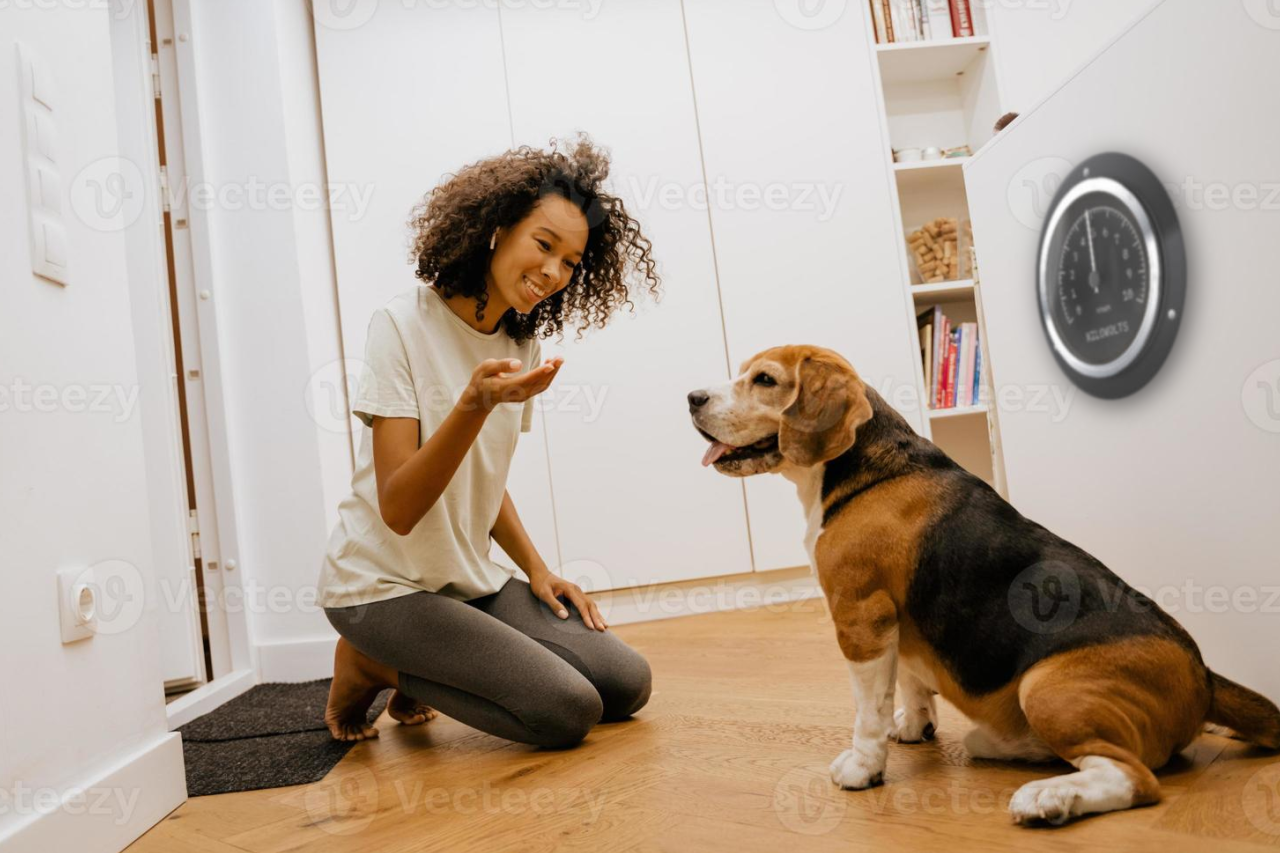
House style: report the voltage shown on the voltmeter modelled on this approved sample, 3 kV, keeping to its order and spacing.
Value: 5 kV
